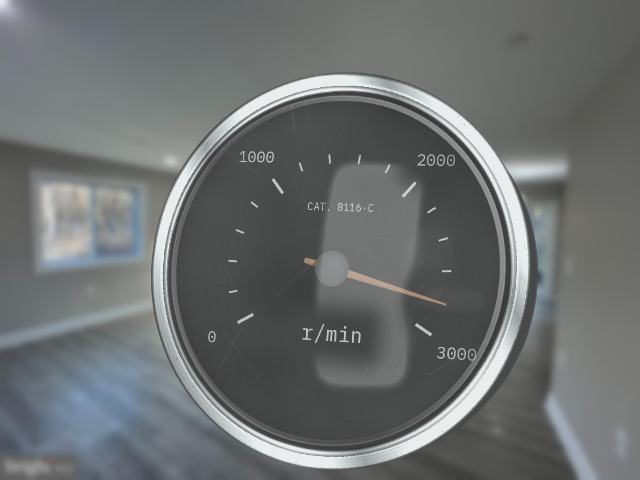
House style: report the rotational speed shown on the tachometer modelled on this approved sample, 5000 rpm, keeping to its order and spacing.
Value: 2800 rpm
